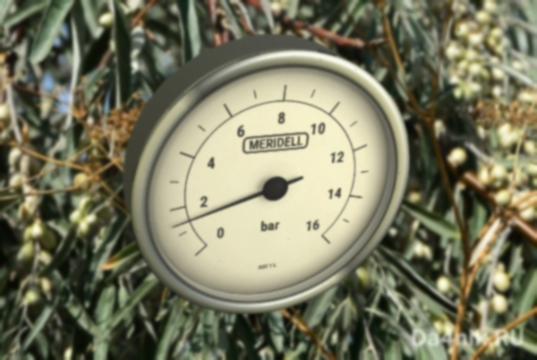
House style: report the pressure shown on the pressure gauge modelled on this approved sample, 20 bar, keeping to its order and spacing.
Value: 1.5 bar
